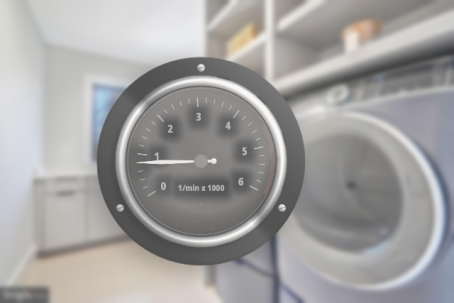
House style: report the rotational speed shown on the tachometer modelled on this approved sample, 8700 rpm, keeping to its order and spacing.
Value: 800 rpm
